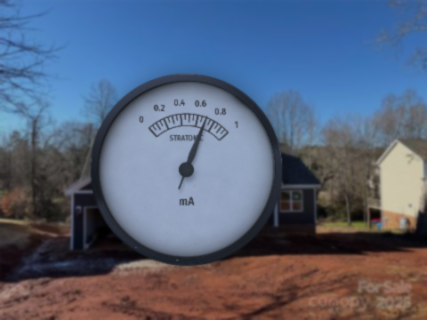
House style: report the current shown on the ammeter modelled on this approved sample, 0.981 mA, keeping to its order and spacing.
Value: 0.7 mA
